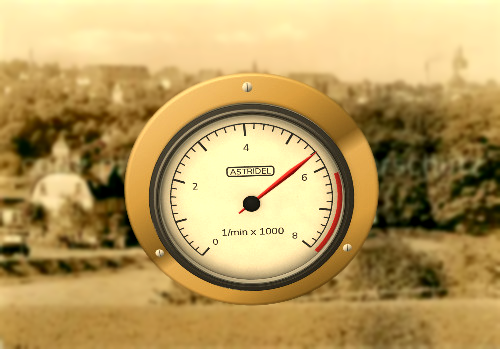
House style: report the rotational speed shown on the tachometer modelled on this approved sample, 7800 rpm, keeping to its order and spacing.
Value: 5600 rpm
